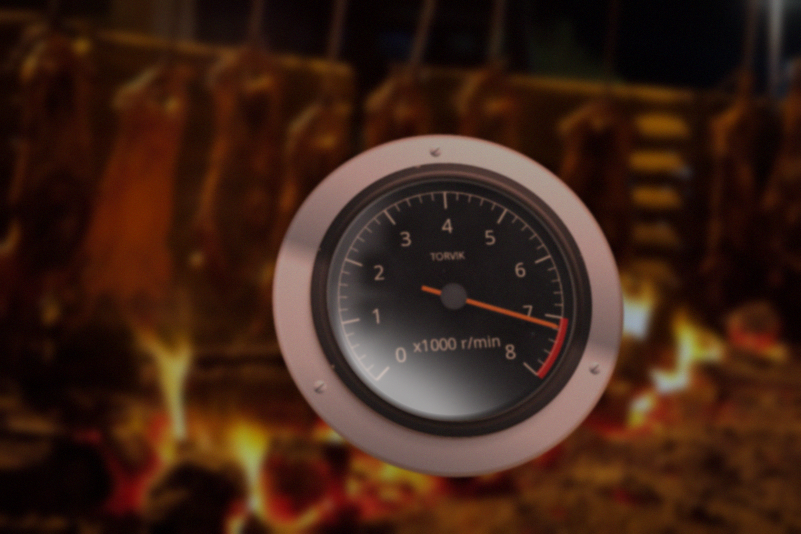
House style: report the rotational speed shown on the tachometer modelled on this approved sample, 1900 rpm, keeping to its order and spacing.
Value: 7200 rpm
